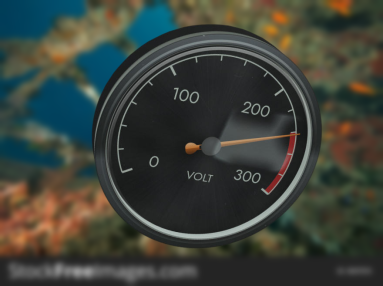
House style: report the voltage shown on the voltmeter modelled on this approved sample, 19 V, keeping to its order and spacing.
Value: 240 V
